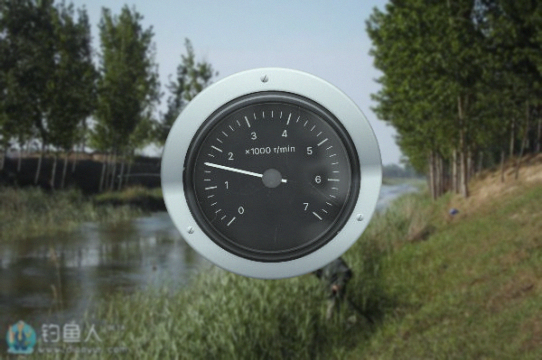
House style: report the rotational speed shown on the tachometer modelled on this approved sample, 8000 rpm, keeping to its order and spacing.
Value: 1600 rpm
